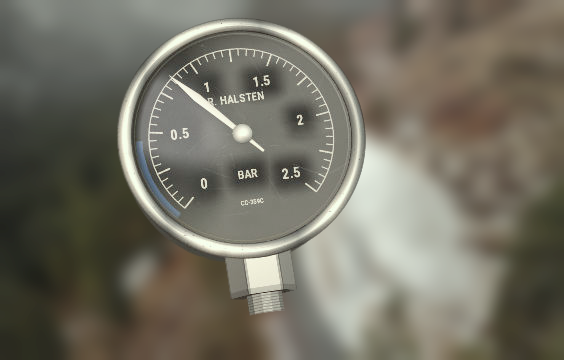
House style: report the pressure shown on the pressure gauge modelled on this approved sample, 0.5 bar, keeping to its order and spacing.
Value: 0.85 bar
